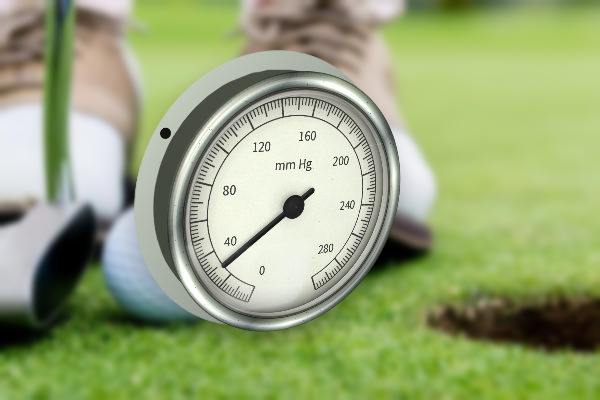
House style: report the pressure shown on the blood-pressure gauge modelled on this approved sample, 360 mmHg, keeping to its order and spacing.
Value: 30 mmHg
